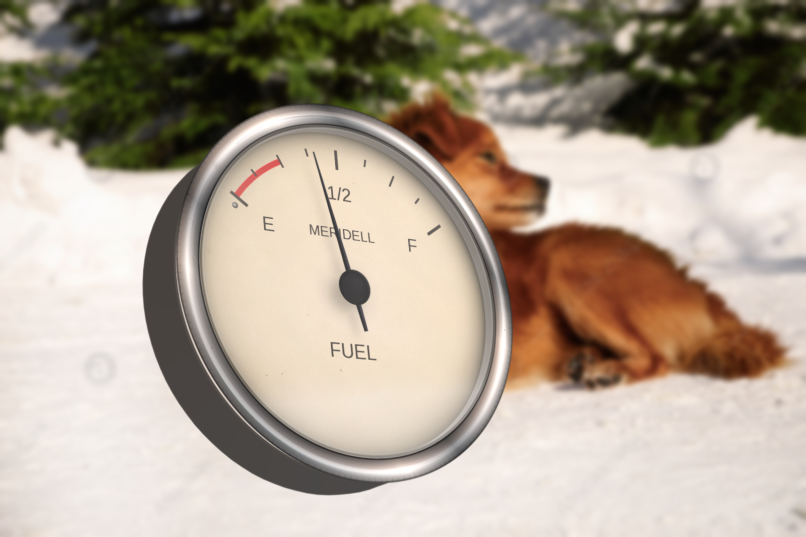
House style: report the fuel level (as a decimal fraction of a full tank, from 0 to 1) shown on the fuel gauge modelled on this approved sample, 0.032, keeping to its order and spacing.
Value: 0.375
